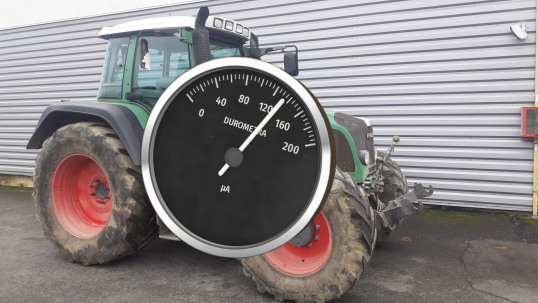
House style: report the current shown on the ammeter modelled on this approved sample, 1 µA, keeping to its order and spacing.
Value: 135 µA
